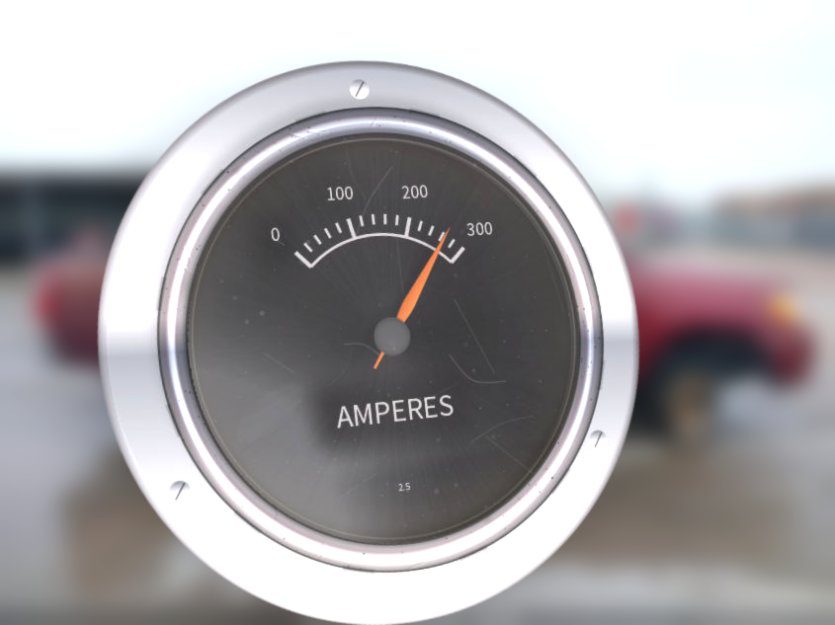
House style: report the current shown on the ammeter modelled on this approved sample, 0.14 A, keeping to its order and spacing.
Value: 260 A
